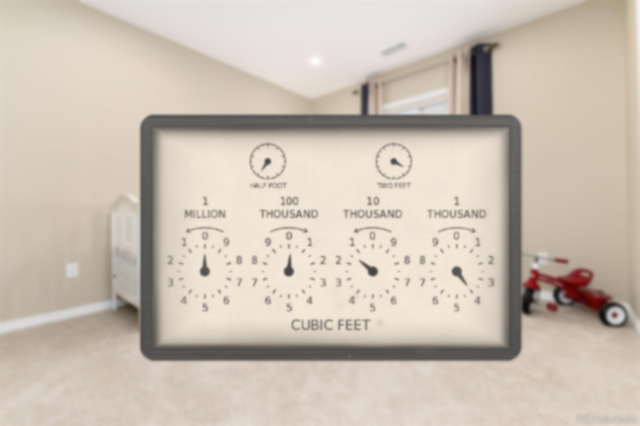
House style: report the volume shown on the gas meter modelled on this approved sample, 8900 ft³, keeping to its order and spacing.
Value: 1400 ft³
